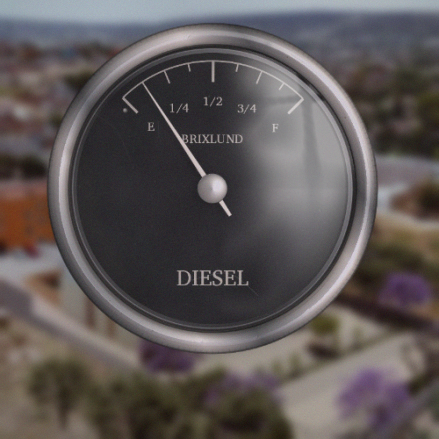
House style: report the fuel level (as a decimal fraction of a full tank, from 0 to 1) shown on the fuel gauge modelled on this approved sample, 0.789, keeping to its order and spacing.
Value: 0.125
